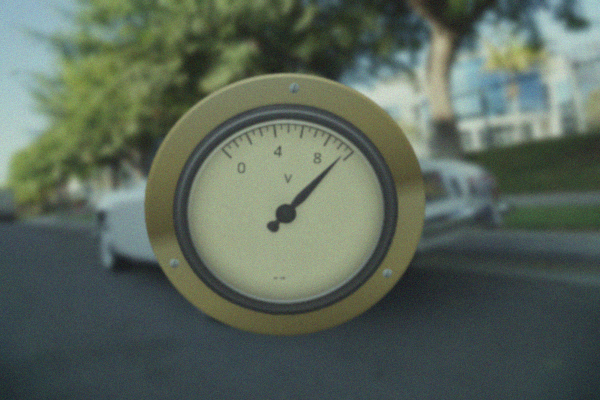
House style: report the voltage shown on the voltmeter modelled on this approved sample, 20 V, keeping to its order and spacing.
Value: 9.5 V
